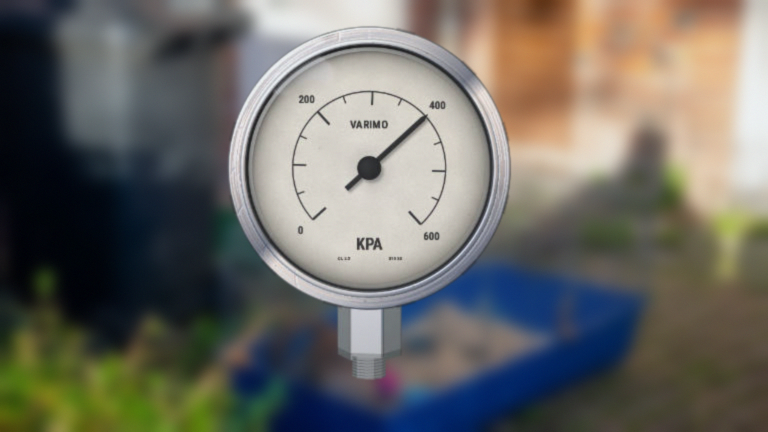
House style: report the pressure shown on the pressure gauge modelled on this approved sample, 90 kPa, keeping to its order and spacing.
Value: 400 kPa
